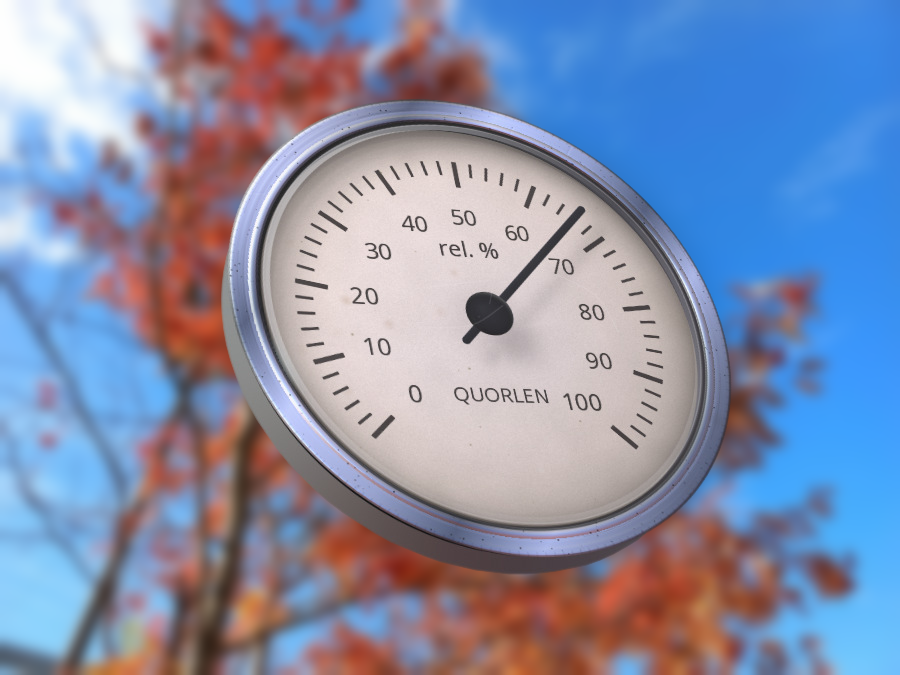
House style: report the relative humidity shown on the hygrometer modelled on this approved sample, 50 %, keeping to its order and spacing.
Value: 66 %
